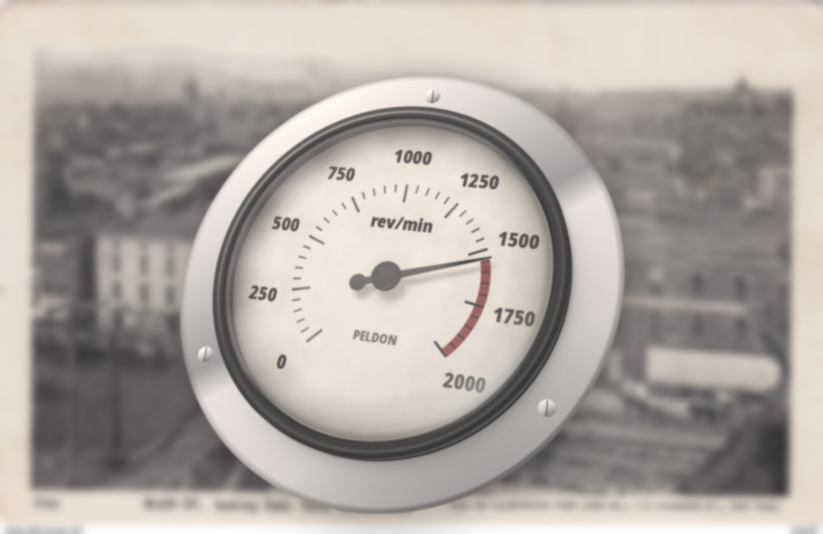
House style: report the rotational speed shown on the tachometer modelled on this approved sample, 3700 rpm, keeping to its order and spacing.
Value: 1550 rpm
